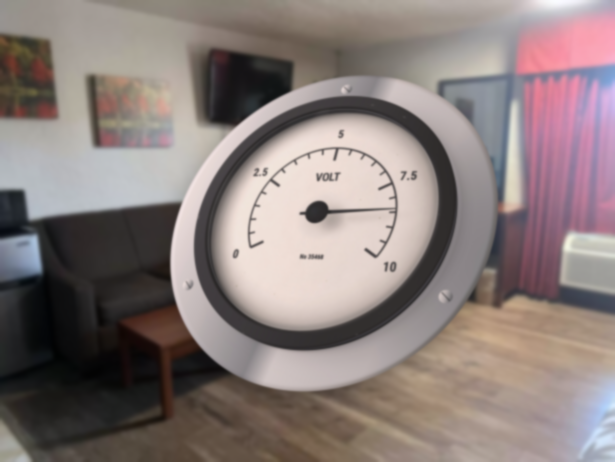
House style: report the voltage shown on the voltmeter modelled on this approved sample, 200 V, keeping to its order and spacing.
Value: 8.5 V
